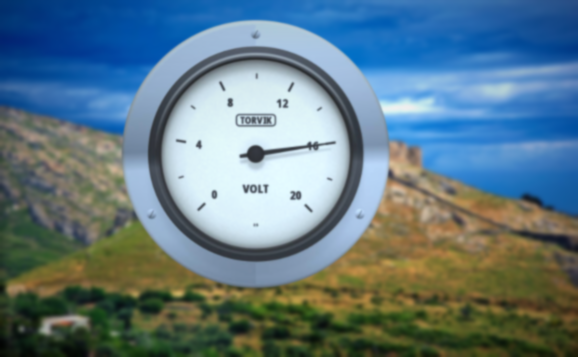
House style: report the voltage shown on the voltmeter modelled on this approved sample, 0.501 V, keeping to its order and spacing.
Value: 16 V
